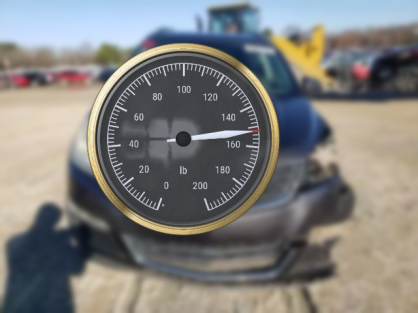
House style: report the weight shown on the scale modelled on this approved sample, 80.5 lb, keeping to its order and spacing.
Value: 152 lb
